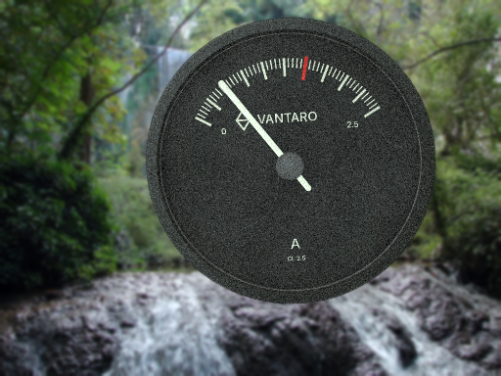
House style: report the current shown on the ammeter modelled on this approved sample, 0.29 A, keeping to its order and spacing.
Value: 0.5 A
